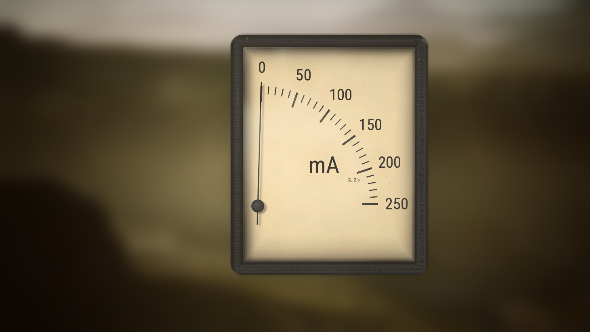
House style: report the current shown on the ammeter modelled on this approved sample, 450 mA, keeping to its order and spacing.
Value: 0 mA
